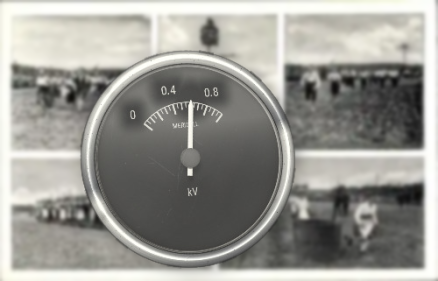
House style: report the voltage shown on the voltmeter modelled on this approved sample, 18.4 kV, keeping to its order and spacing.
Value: 0.6 kV
